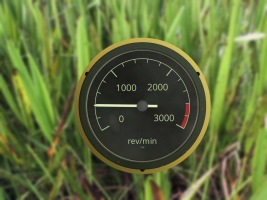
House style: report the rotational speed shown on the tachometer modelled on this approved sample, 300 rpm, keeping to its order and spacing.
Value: 400 rpm
